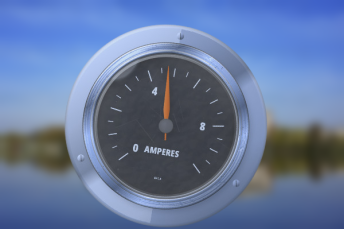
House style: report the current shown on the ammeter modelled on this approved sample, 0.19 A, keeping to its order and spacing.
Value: 4.75 A
